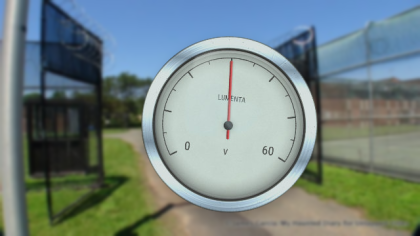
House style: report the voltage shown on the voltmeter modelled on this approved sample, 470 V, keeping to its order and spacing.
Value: 30 V
